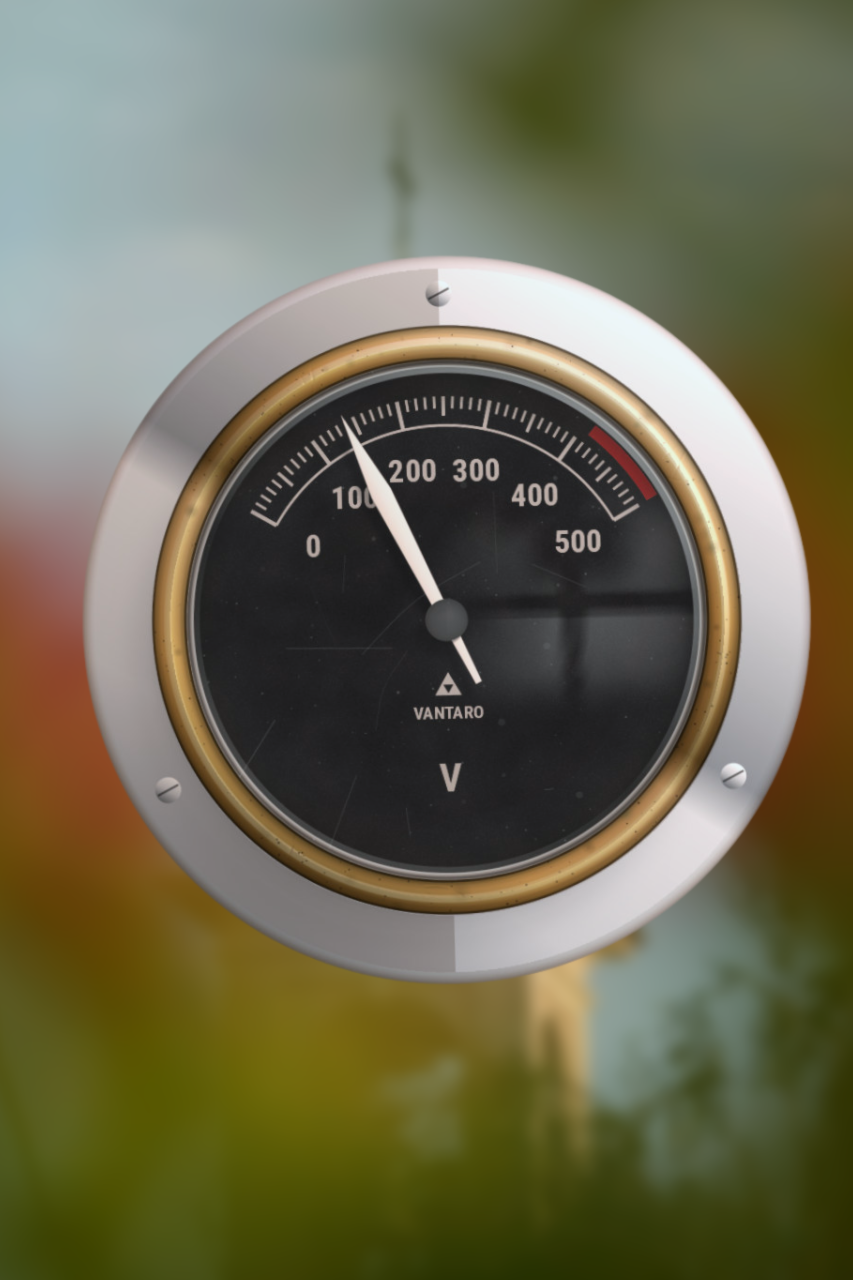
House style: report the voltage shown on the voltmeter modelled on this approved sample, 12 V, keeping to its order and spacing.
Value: 140 V
